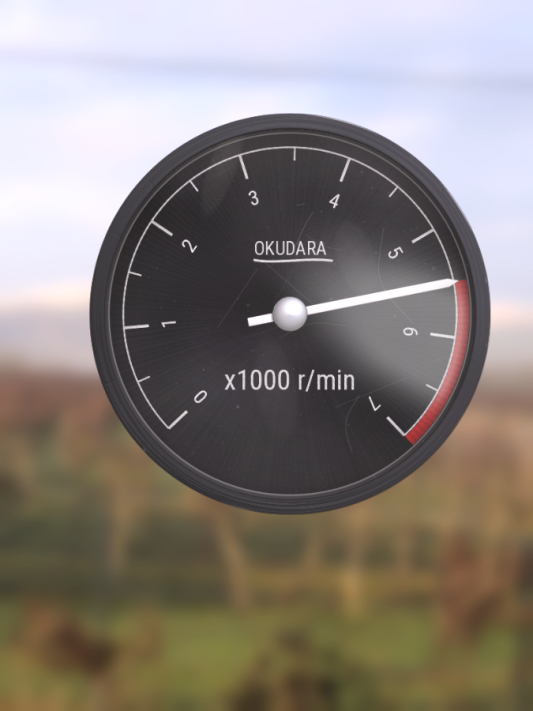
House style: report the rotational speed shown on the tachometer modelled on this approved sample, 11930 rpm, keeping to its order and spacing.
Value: 5500 rpm
